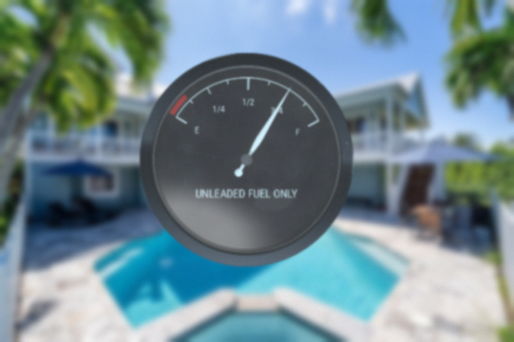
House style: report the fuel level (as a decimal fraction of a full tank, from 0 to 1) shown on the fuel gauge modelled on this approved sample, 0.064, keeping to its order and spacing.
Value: 0.75
